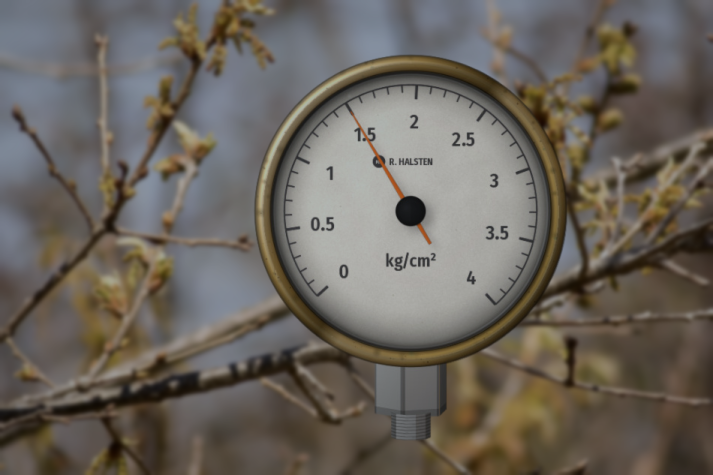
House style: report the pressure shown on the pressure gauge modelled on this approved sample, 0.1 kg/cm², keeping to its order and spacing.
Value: 1.5 kg/cm²
